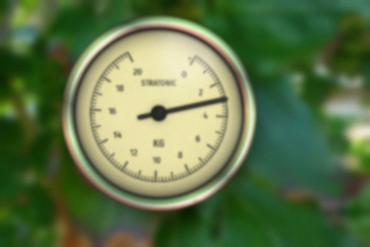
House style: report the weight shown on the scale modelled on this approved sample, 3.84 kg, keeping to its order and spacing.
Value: 3 kg
